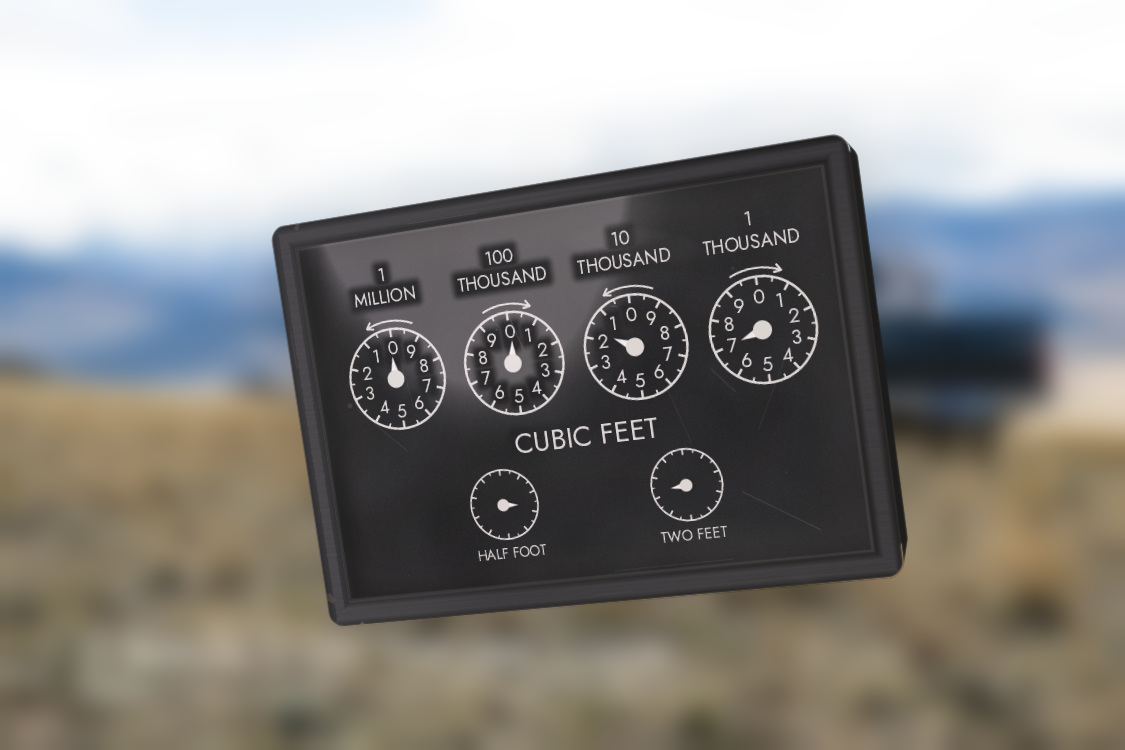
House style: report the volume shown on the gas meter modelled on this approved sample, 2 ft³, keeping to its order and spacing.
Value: 1700 ft³
